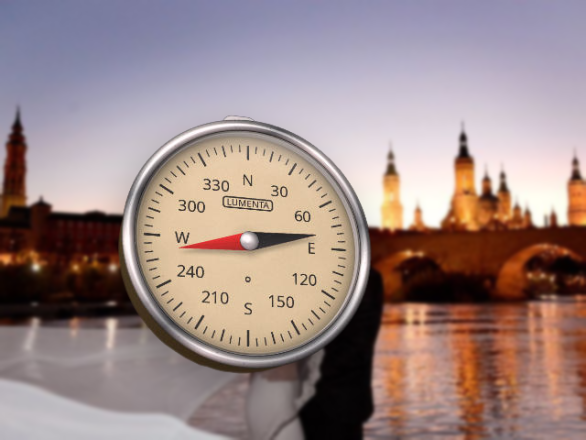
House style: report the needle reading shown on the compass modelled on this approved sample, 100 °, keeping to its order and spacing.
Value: 260 °
